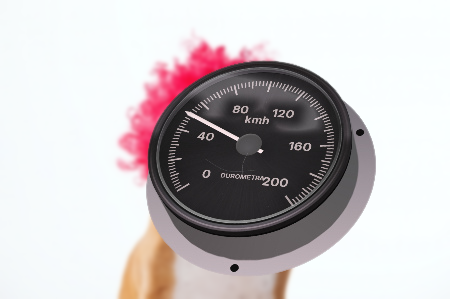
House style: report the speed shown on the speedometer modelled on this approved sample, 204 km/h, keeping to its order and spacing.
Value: 50 km/h
